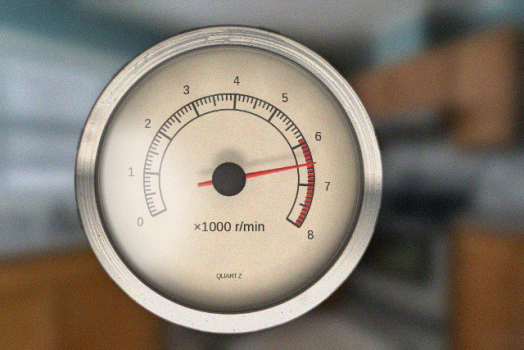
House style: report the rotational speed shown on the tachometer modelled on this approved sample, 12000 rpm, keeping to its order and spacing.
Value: 6500 rpm
